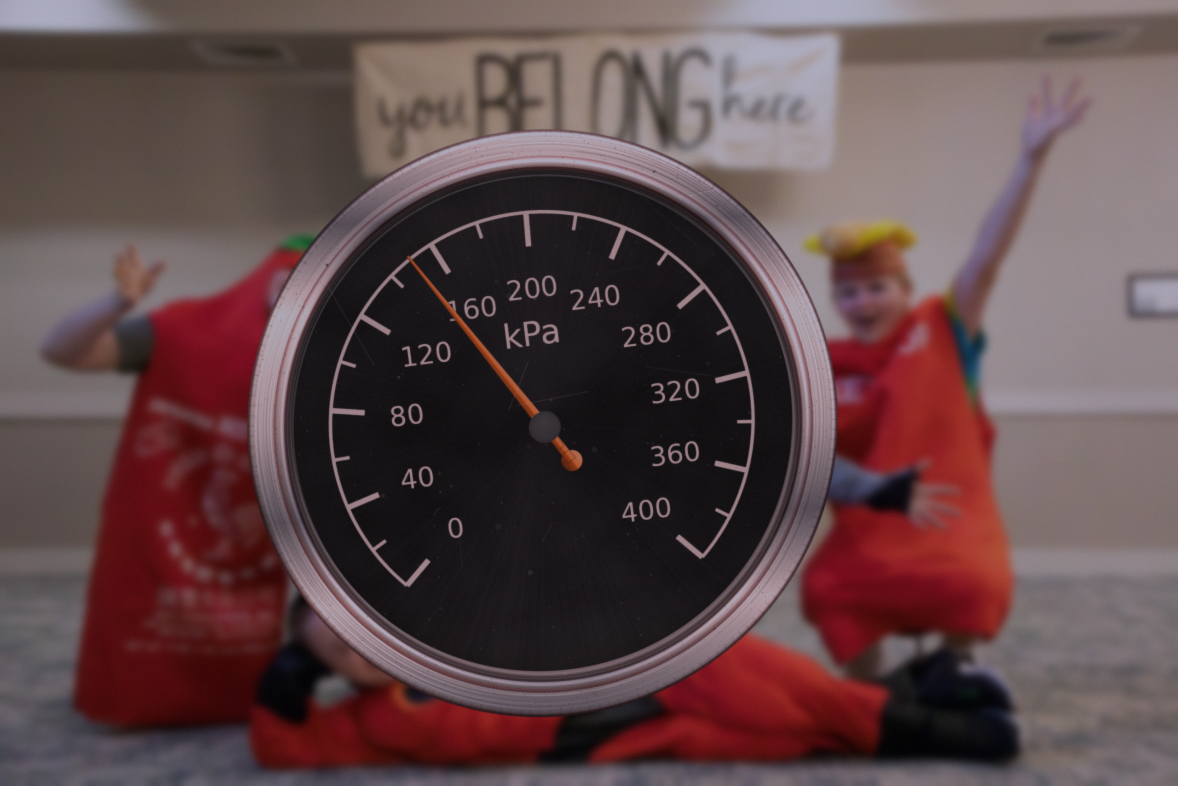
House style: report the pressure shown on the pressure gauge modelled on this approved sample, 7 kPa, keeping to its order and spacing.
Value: 150 kPa
